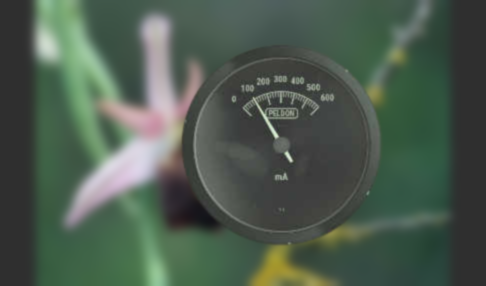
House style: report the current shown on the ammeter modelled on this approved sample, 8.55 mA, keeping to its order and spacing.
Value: 100 mA
